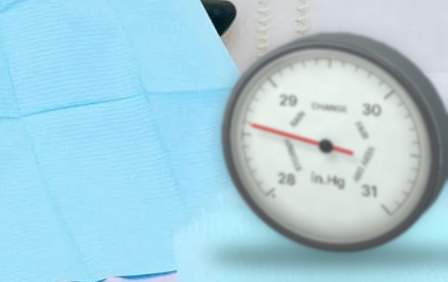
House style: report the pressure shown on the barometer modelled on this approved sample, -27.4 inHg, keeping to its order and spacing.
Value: 28.6 inHg
